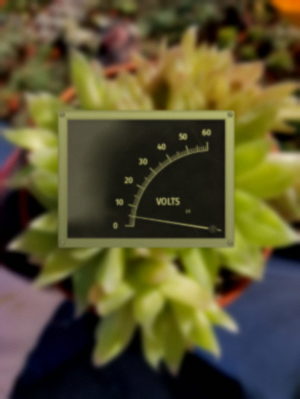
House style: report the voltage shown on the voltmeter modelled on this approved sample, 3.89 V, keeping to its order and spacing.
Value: 5 V
